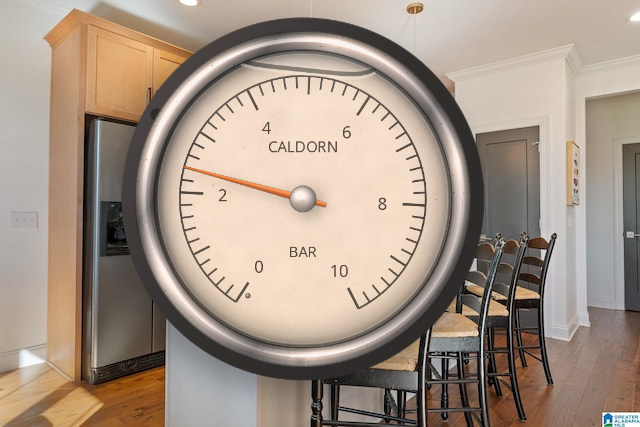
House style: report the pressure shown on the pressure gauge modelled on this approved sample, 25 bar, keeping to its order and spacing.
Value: 2.4 bar
